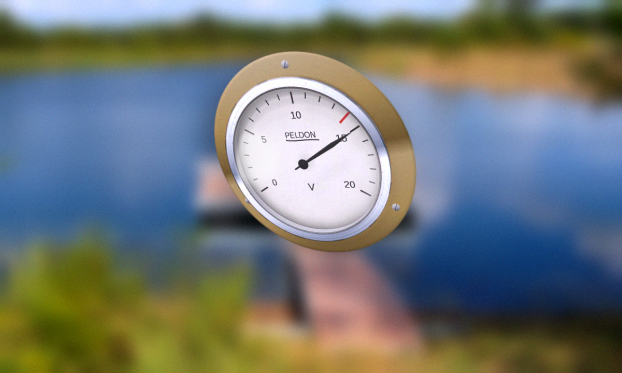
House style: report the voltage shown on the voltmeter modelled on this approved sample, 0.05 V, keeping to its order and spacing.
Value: 15 V
